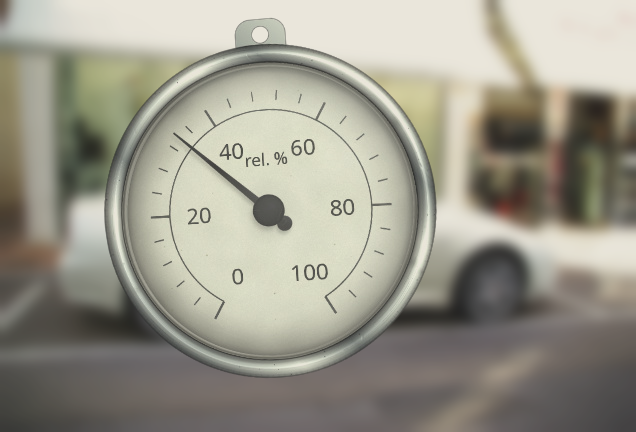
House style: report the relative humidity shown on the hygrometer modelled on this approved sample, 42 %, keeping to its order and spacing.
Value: 34 %
